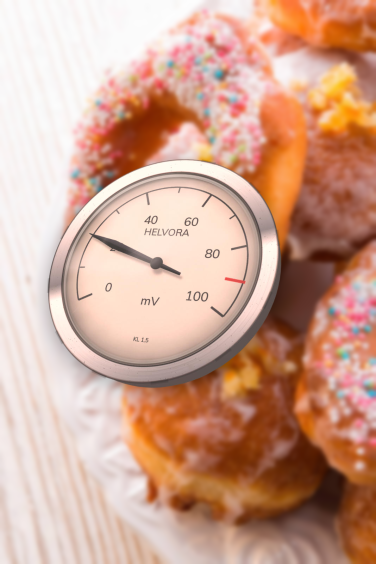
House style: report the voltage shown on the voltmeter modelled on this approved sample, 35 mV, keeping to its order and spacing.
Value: 20 mV
